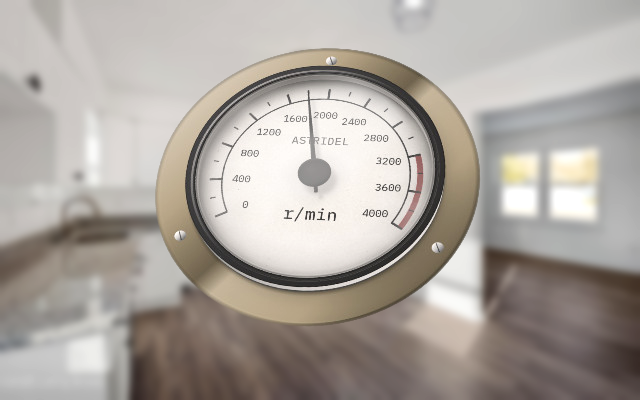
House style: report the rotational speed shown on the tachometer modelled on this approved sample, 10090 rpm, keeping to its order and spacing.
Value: 1800 rpm
